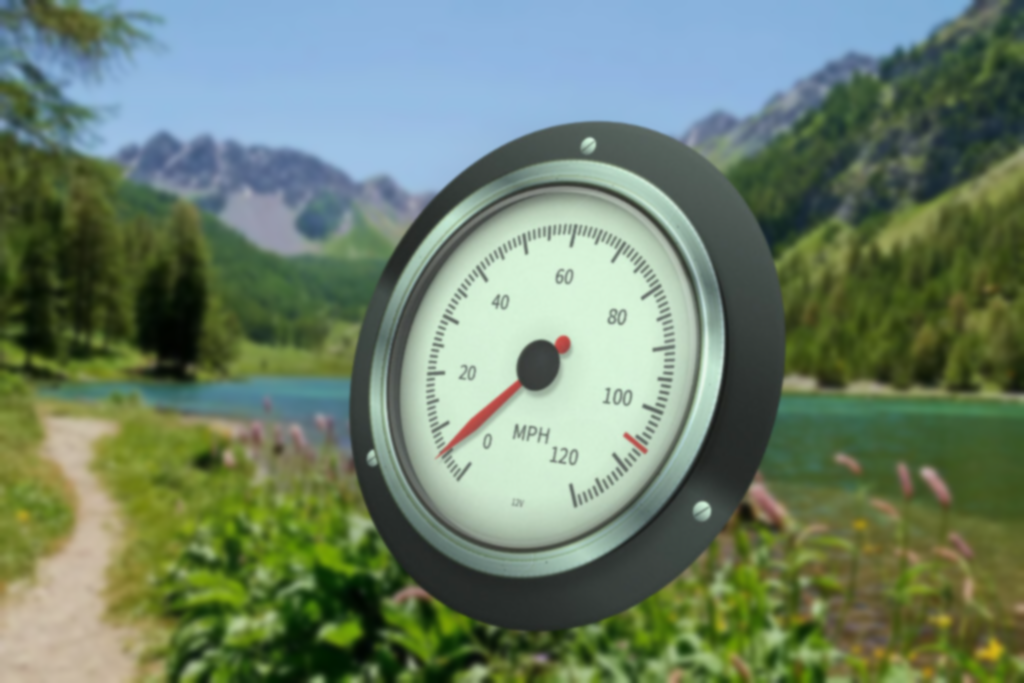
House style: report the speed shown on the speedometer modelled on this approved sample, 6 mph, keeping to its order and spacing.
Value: 5 mph
